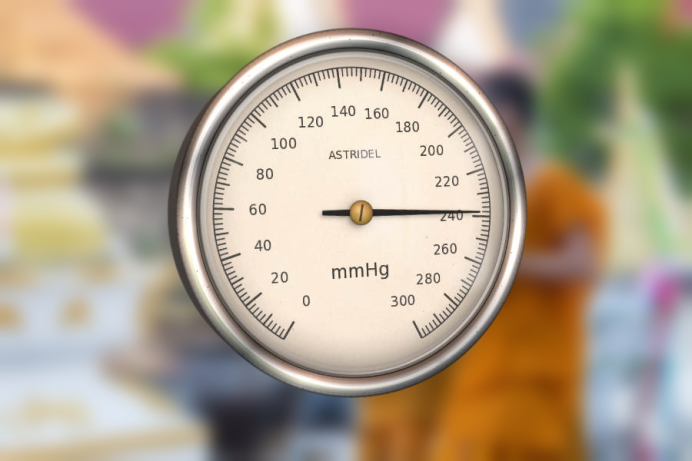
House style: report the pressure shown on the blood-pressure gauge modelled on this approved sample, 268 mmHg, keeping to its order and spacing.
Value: 238 mmHg
